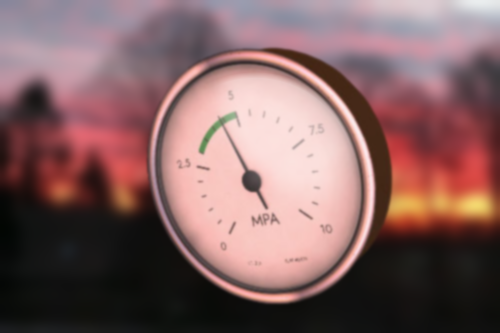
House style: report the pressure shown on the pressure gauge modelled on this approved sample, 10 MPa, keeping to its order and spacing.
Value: 4.5 MPa
